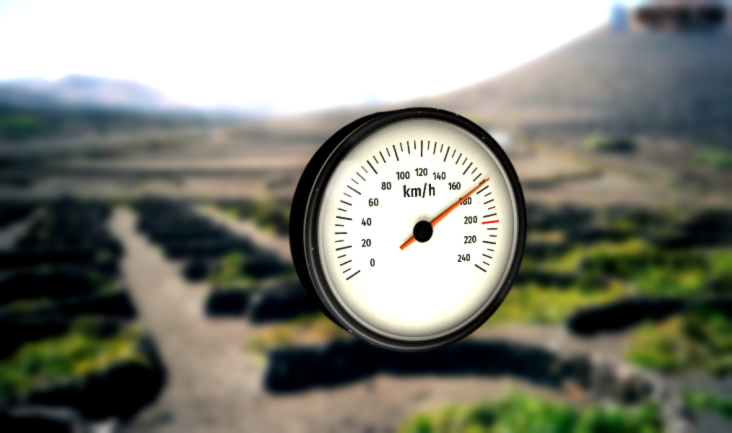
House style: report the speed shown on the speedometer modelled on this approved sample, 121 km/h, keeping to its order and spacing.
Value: 175 km/h
